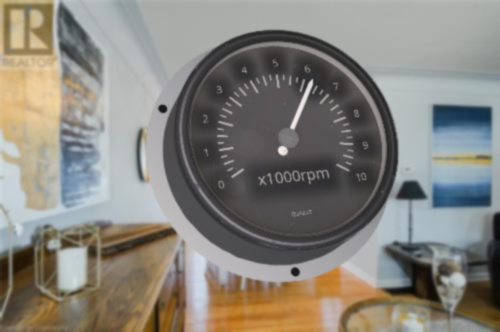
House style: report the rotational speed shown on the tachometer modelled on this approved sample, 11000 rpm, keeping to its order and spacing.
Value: 6250 rpm
